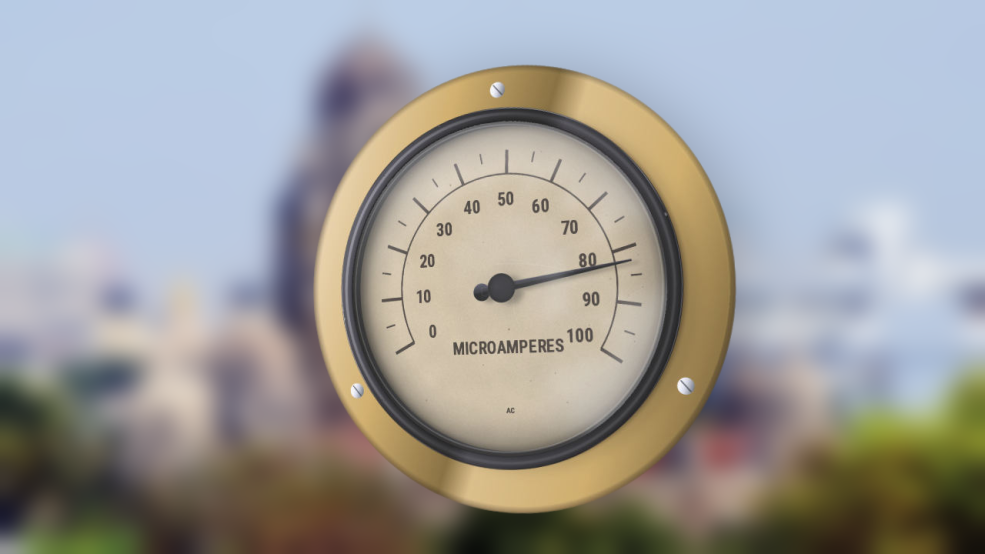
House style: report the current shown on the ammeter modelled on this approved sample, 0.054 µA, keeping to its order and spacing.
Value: 82.5 µA
